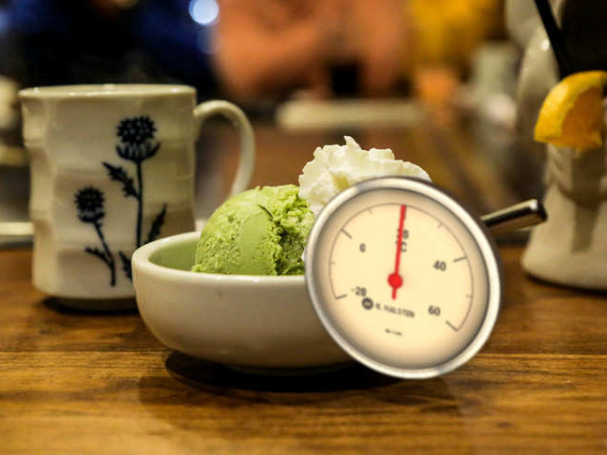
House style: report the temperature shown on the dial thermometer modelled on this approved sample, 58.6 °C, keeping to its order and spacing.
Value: 20 °C
